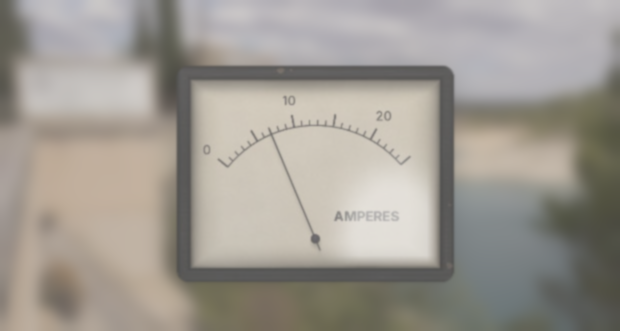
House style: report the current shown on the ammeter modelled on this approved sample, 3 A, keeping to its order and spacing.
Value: 7 A
